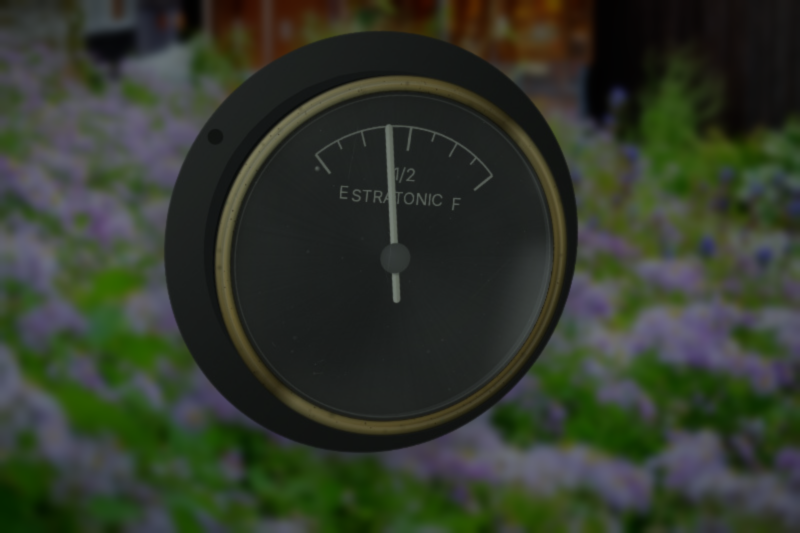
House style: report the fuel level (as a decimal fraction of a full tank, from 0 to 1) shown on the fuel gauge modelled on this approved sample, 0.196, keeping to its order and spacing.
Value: 0.375
